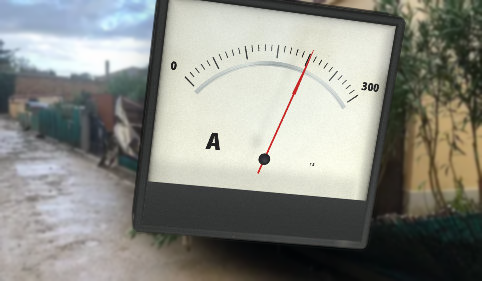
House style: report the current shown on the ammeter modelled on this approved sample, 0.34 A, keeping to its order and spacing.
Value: 200 A
